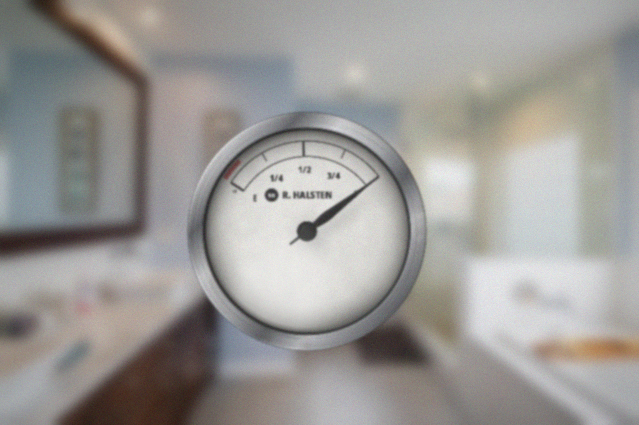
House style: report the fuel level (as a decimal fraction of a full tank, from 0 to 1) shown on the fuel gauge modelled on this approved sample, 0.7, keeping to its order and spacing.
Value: 1
